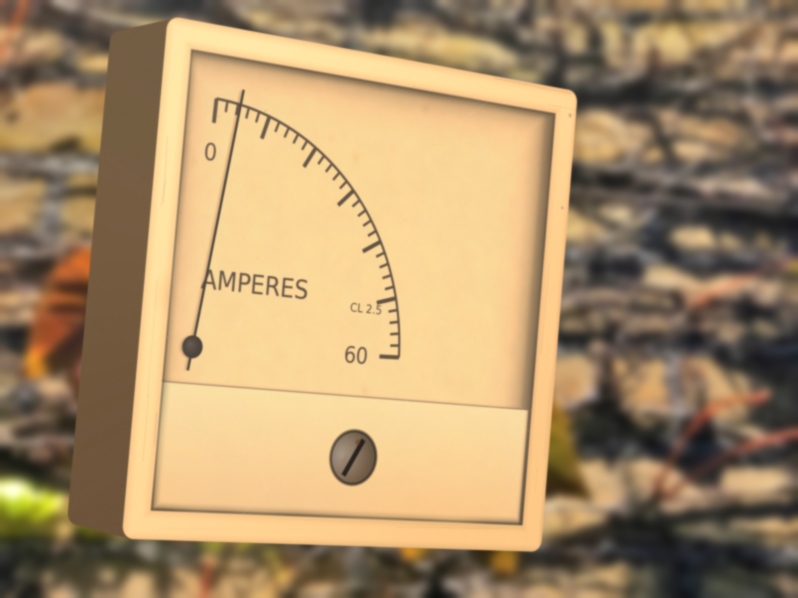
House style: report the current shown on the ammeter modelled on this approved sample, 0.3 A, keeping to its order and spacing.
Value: 4 A
